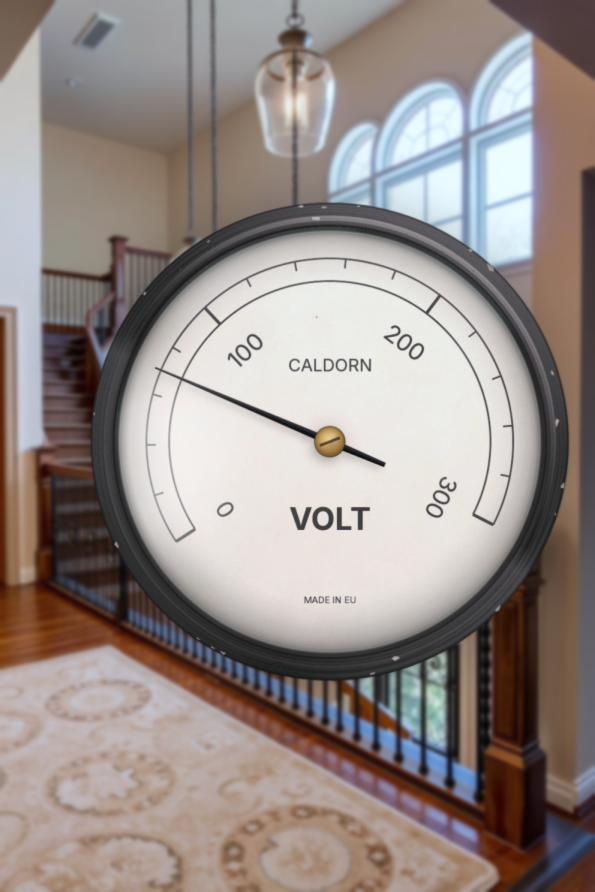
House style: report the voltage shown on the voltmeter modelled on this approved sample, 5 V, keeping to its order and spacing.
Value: 70 V
